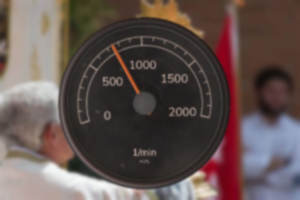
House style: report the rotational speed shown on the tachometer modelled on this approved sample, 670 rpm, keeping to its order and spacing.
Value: 750 rpm
